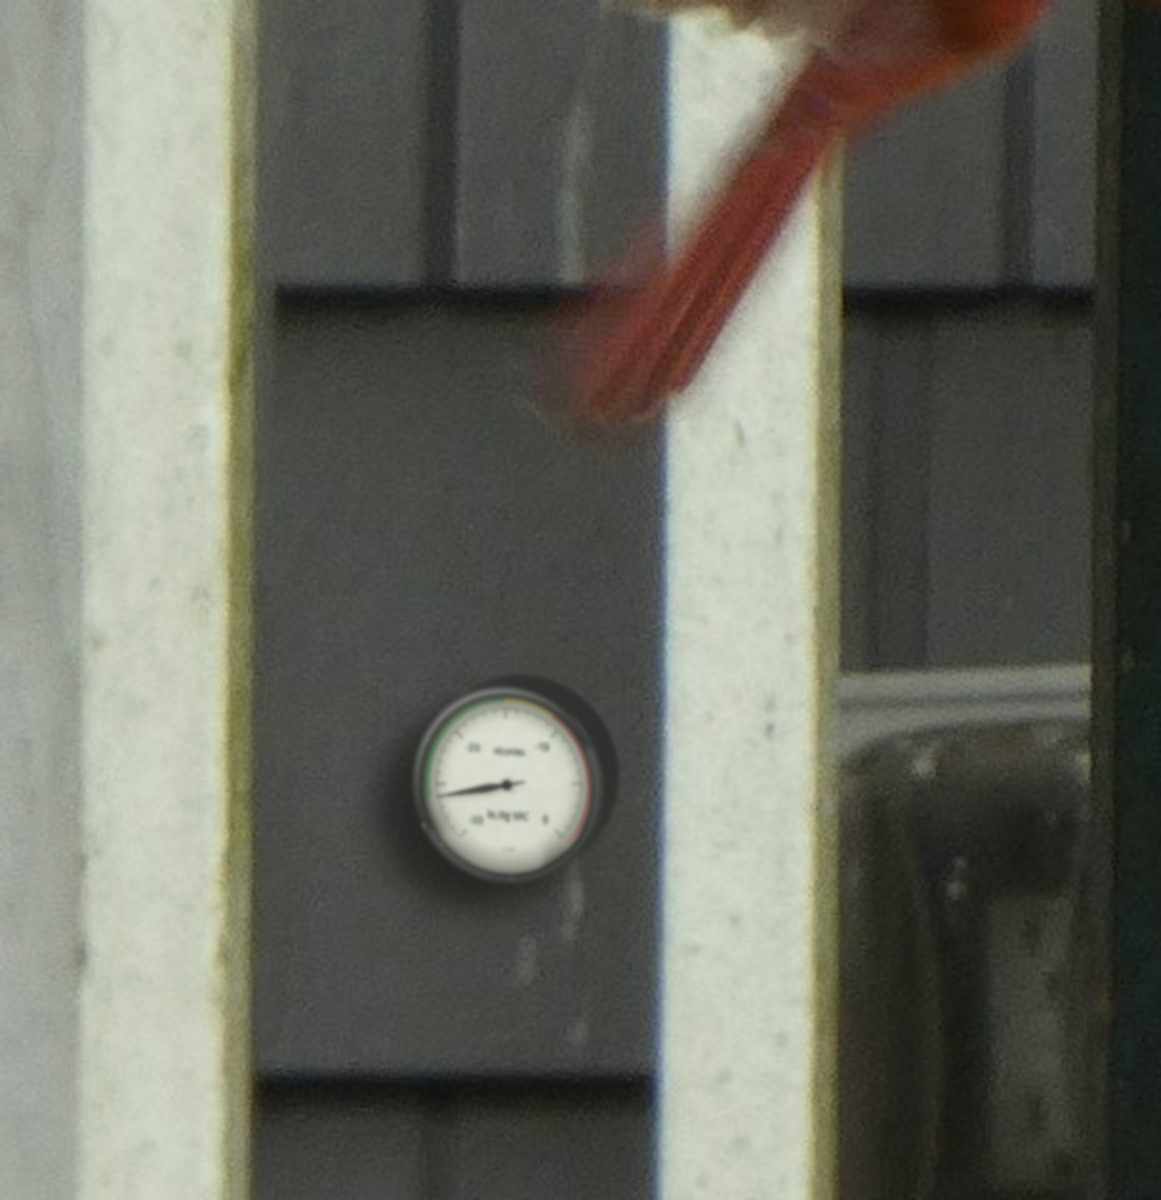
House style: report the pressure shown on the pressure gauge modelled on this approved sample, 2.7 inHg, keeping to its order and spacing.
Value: -26 inHg
